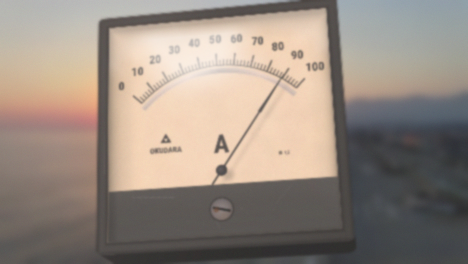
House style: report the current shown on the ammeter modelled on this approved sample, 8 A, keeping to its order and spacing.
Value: 90 A
